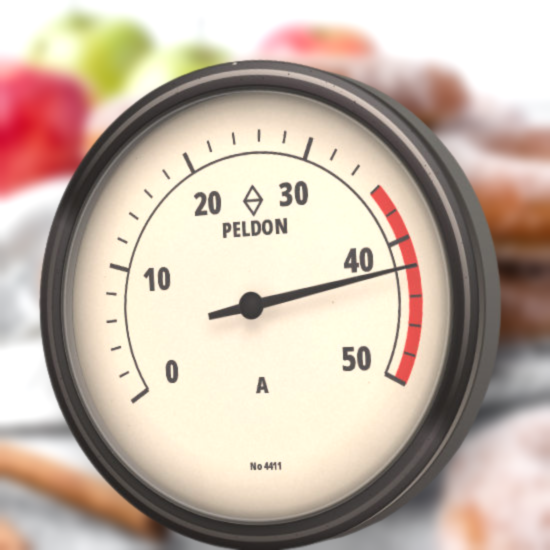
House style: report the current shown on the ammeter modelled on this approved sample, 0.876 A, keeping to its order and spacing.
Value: 42 A
